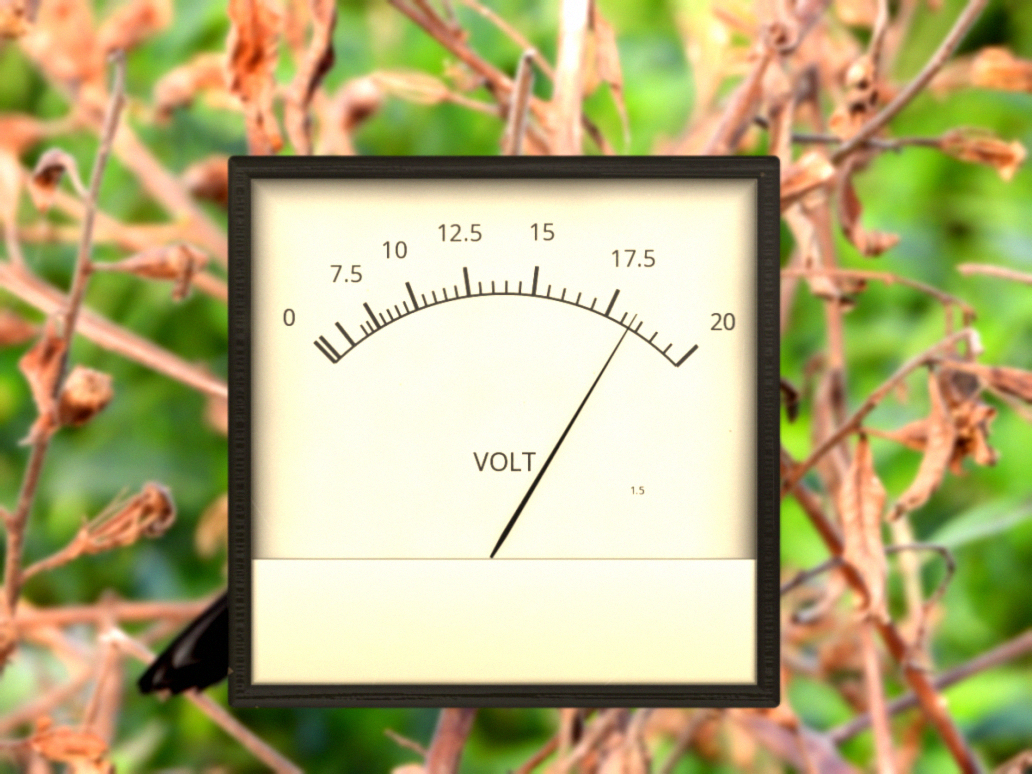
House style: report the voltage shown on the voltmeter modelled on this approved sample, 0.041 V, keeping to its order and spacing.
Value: 18.25 V
